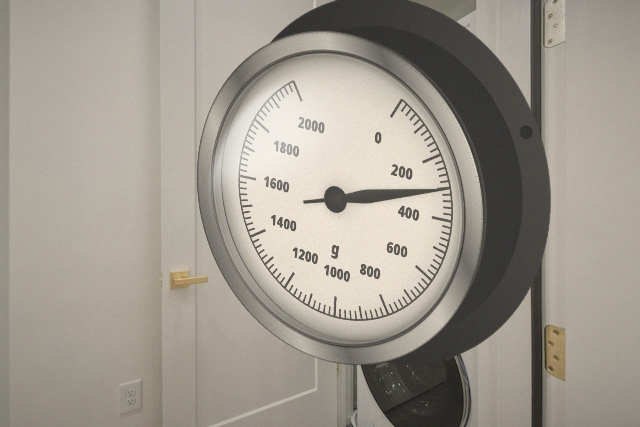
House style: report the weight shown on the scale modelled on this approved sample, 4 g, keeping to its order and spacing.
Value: 300 g
